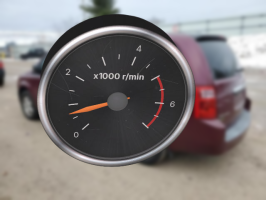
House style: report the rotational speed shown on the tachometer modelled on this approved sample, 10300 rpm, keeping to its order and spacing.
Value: 750 rpm
